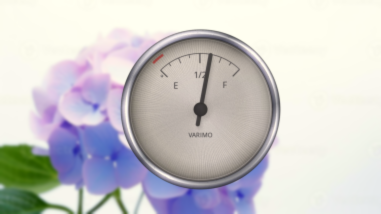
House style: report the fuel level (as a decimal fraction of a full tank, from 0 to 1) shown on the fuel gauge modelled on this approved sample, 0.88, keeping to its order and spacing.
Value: 0.625
